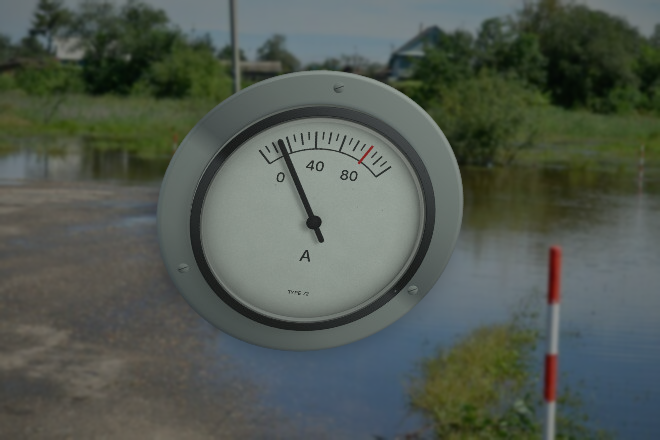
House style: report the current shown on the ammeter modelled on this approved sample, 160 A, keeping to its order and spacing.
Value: 15 A
